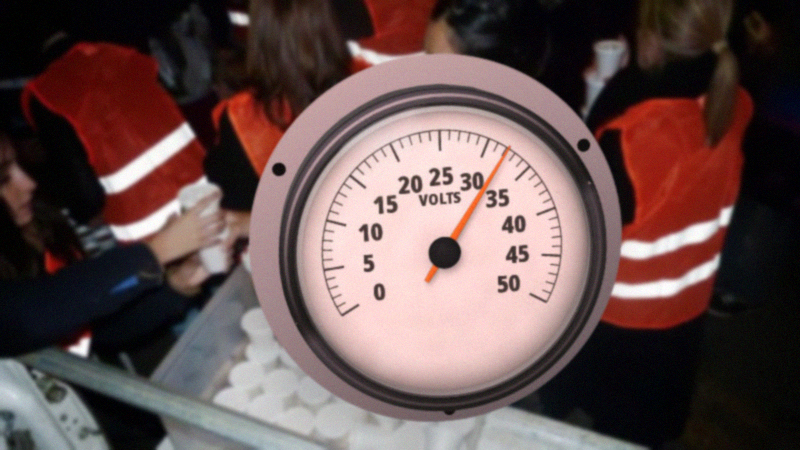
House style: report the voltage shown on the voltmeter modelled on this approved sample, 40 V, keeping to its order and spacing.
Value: 32 V
